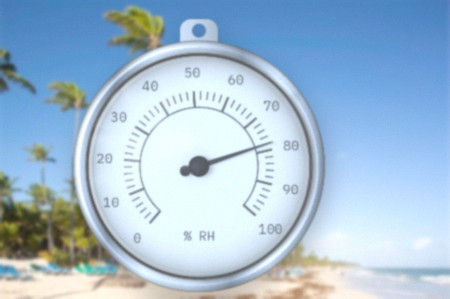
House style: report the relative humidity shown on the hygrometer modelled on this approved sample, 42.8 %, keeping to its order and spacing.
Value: 78 %
